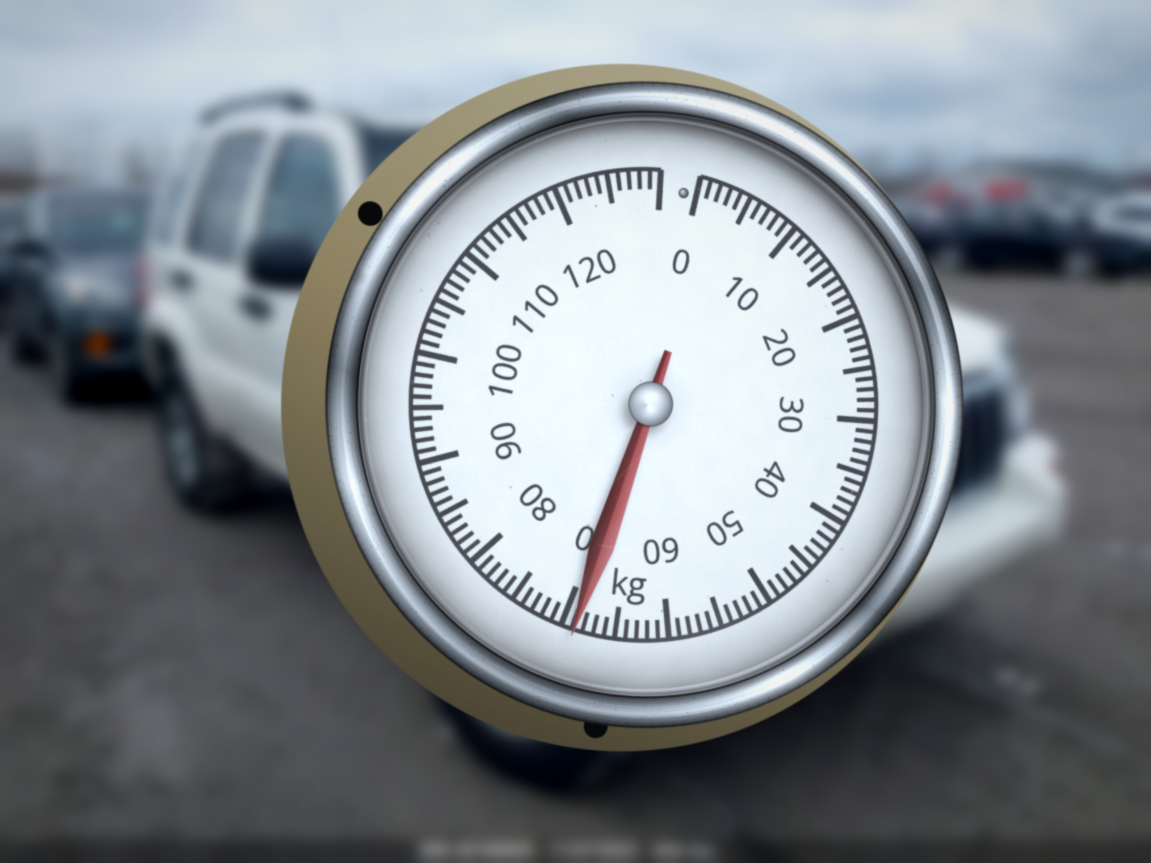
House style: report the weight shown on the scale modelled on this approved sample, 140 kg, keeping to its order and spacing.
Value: 69 kg
